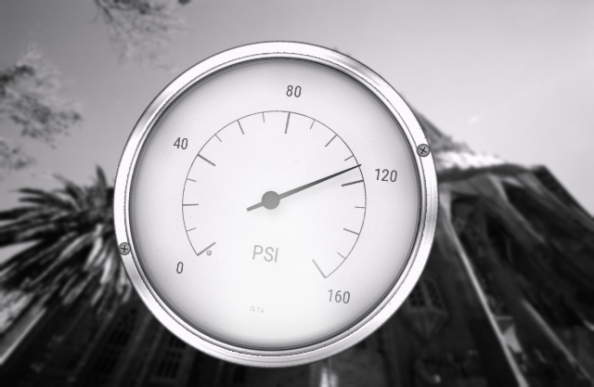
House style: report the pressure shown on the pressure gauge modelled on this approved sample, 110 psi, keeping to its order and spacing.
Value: 115 psi
